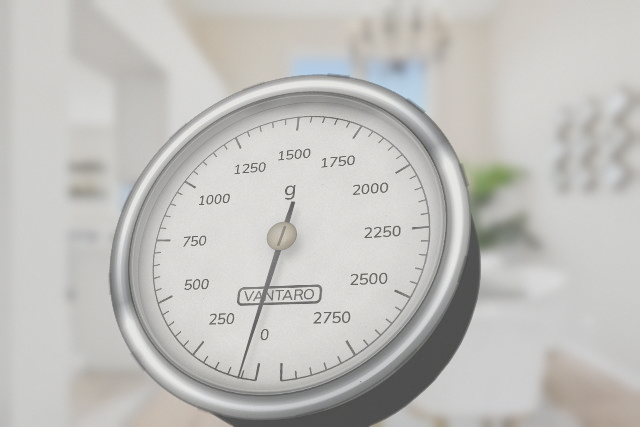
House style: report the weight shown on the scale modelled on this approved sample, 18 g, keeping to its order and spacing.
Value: 50 g
